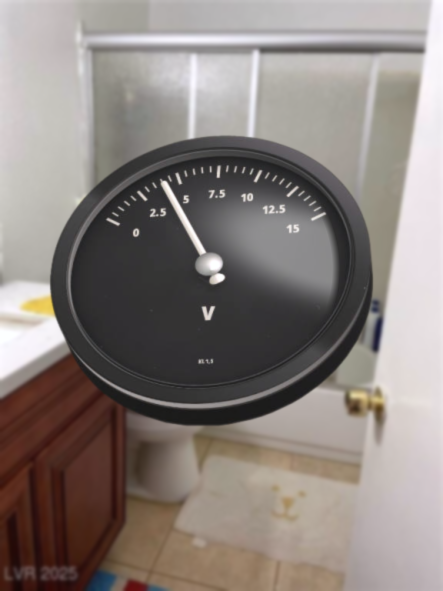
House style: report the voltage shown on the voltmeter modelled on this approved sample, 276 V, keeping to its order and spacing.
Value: 4 V
